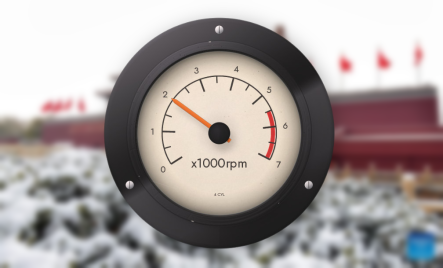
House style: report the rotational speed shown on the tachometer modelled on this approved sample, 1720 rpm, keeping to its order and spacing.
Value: 2000 rpm
